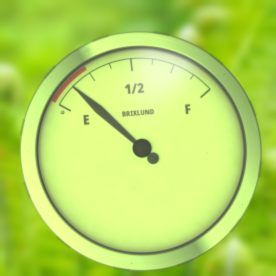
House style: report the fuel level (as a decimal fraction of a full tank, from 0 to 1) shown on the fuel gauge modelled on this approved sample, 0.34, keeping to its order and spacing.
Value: 0.125
